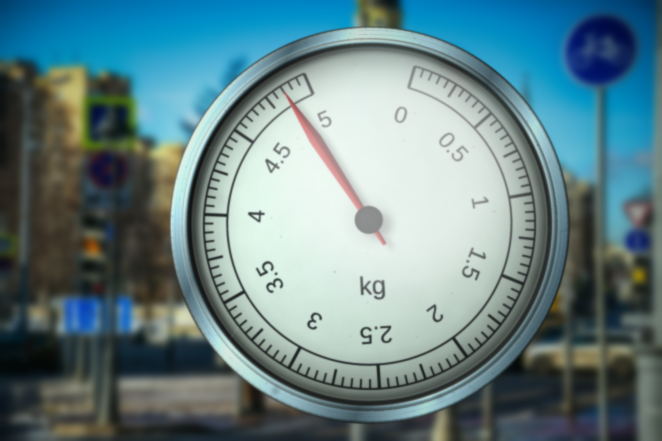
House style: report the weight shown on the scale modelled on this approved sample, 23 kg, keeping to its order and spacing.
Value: 4.85 kg
